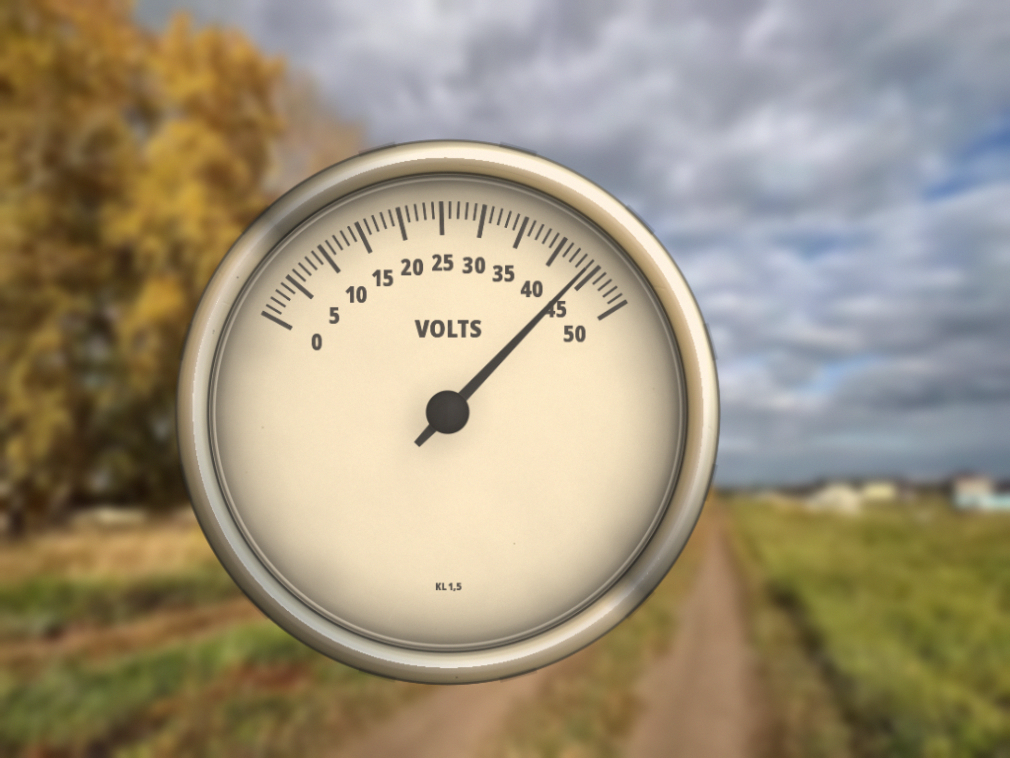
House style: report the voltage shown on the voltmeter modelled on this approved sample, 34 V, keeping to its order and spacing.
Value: 44 V
